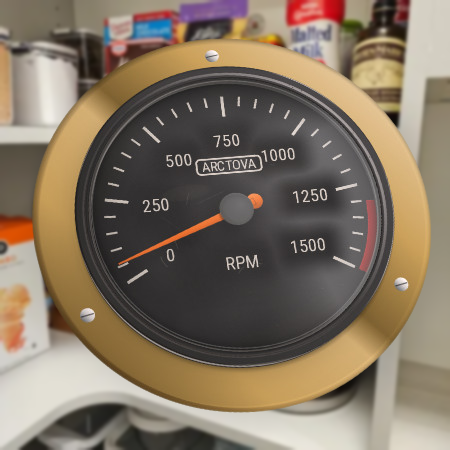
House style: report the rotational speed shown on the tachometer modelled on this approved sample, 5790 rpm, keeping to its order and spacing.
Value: 50 rpm
